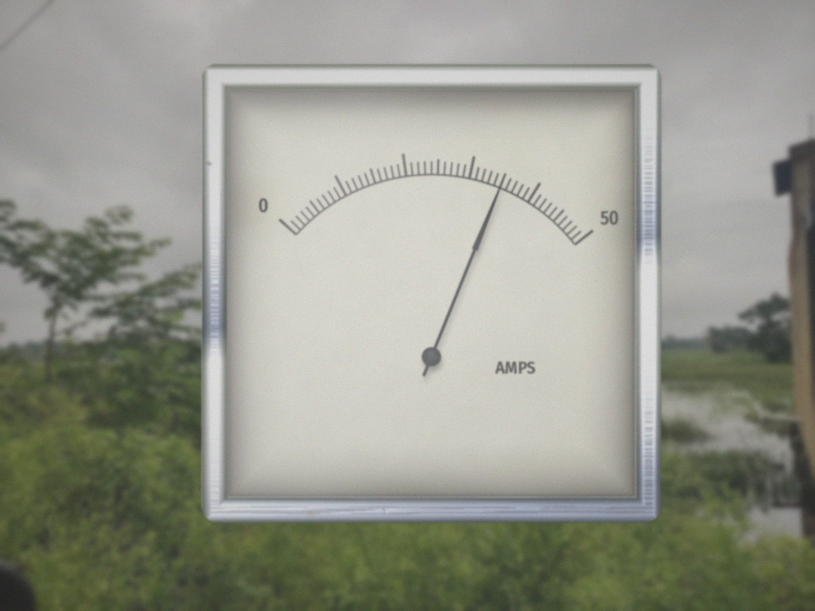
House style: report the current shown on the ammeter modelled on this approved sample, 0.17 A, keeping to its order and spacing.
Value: 35 A
